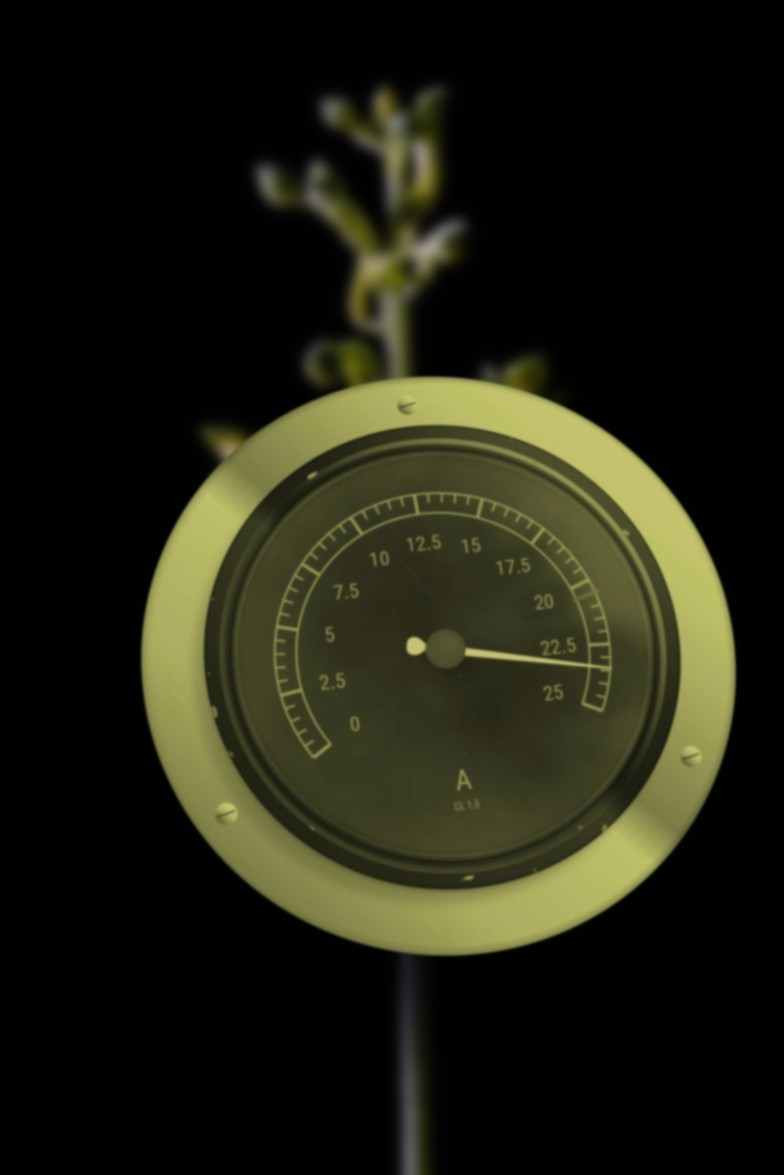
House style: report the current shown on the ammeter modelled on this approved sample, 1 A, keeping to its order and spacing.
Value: 23.5 A
